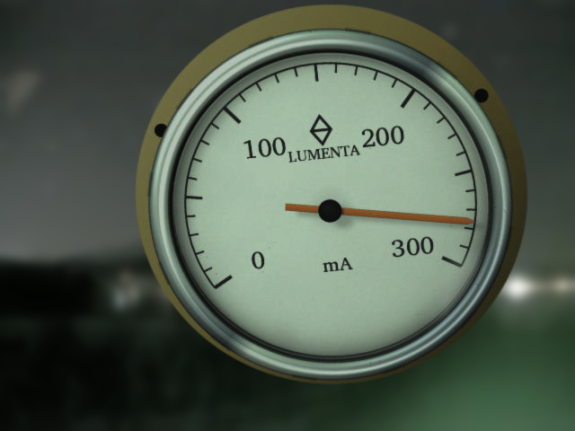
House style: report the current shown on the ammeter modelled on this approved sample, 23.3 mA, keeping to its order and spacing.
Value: 275 mA
